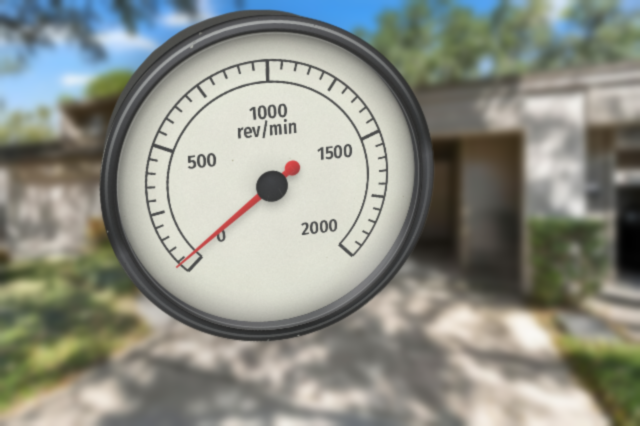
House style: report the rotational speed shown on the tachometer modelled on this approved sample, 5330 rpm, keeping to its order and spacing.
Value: 50 rpm
